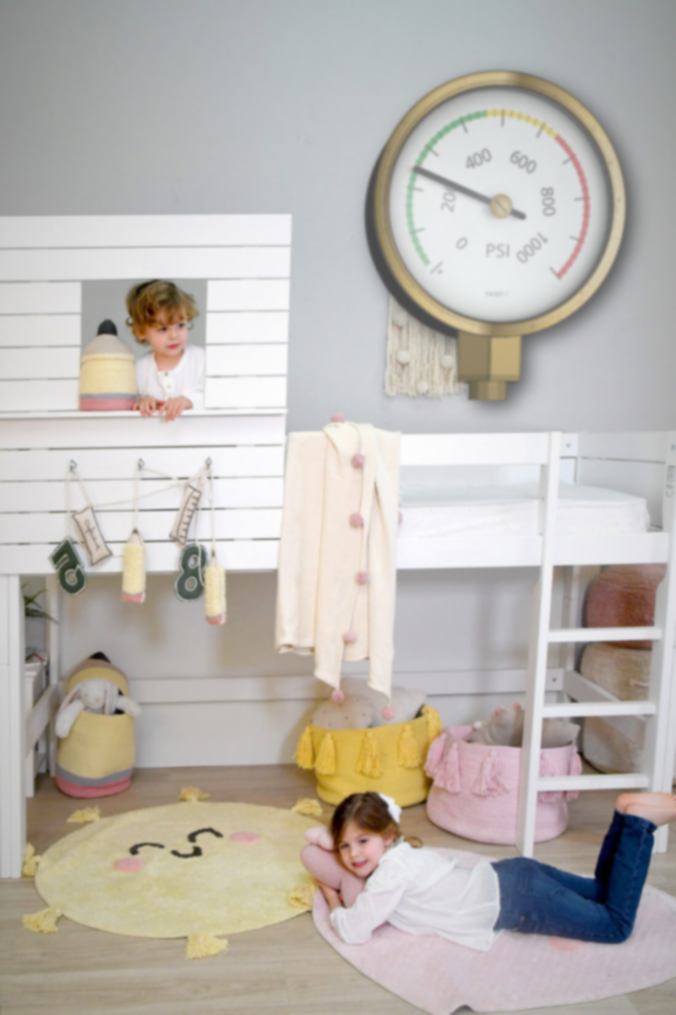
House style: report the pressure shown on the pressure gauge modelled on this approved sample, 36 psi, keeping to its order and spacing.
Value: 240 psi
